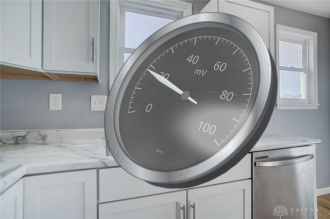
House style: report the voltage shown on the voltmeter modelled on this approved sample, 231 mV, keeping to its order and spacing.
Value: 18 mV
